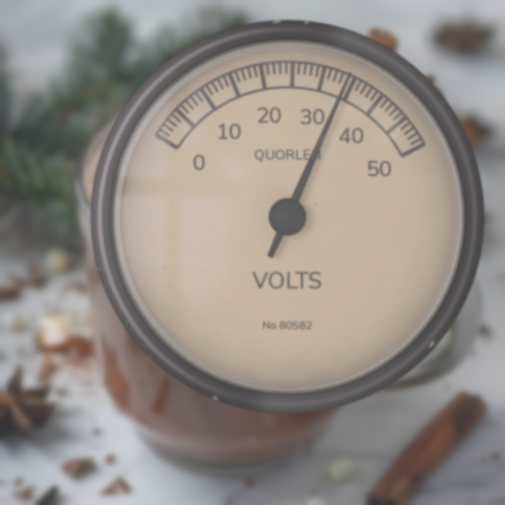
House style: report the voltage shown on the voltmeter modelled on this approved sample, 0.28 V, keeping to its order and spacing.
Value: 34 V
